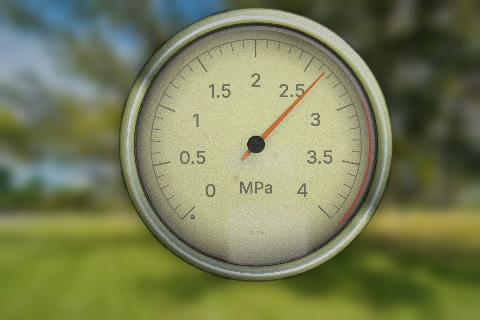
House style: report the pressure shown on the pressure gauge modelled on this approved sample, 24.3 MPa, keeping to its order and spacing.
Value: 2.65 MPa
